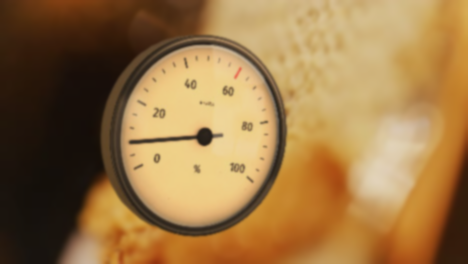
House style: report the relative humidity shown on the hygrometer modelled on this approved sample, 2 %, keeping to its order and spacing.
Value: 8 %
